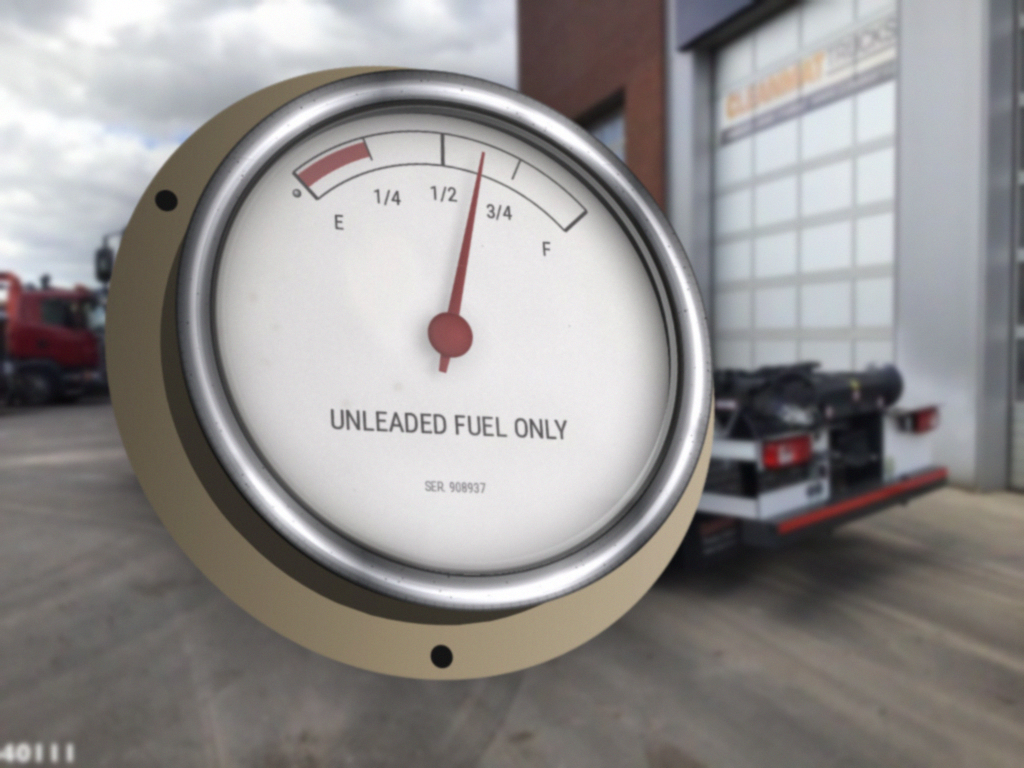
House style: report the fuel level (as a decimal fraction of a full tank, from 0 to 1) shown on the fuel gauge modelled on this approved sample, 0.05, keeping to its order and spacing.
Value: 0.625
